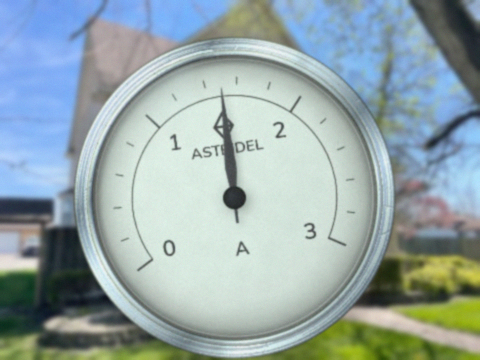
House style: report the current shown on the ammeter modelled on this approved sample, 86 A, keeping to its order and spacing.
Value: 1.5 A
